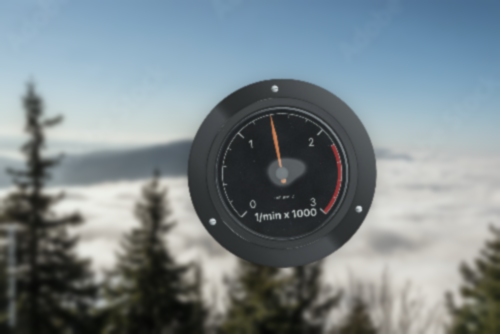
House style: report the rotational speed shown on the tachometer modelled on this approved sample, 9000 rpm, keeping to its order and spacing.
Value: 1400 rpm
